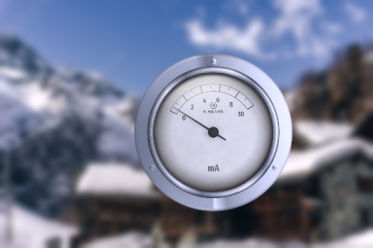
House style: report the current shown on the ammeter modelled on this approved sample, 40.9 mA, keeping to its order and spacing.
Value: 0.5 mA
